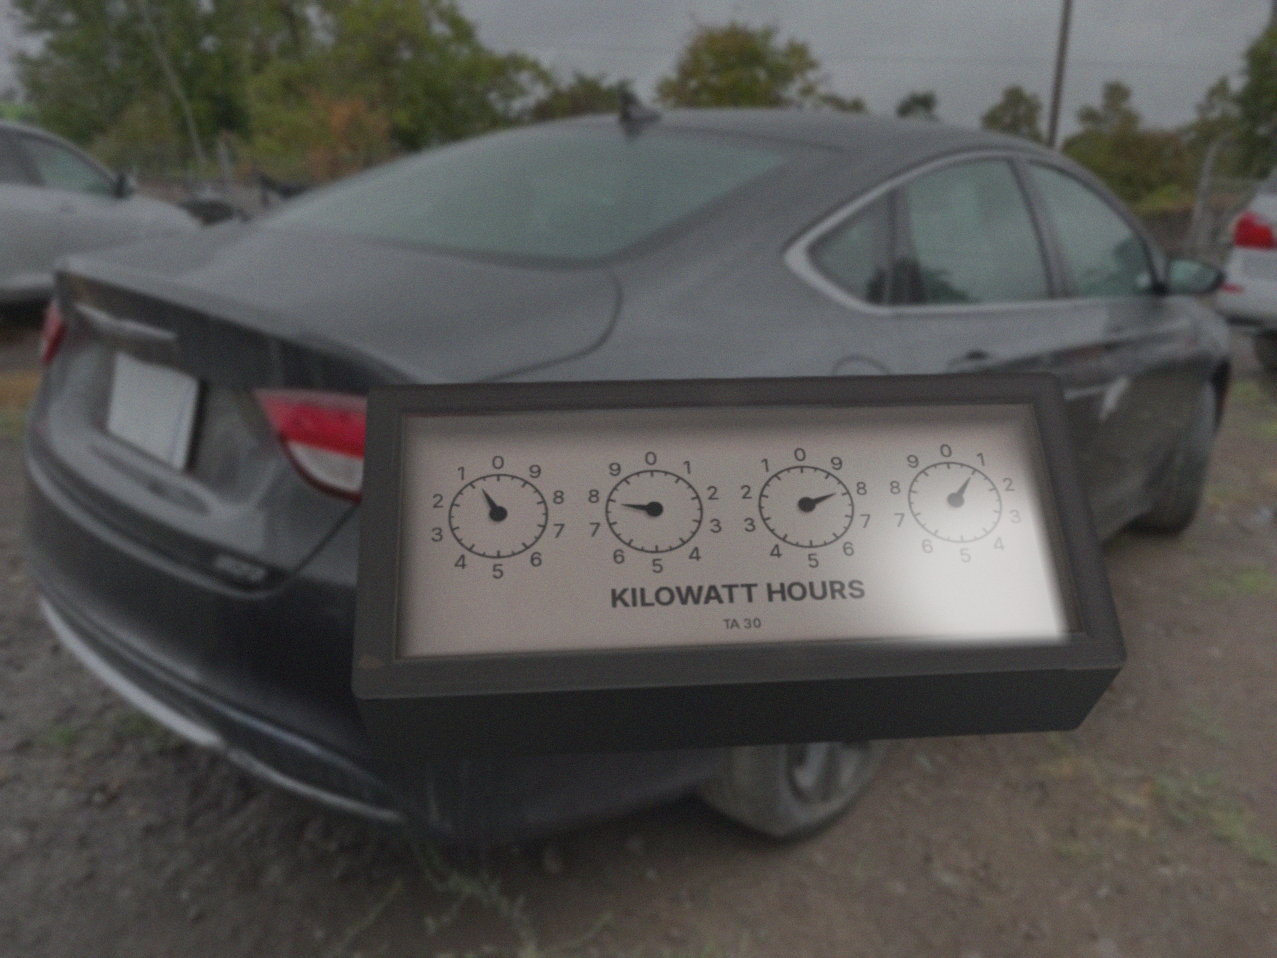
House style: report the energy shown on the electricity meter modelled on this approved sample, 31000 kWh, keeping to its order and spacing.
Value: 781 kWh
